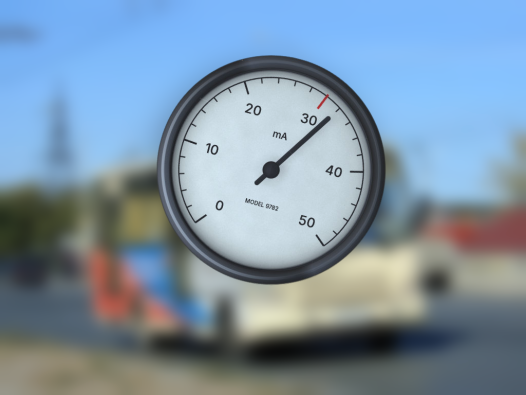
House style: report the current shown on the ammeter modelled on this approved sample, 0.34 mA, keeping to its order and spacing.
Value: 32 mA
